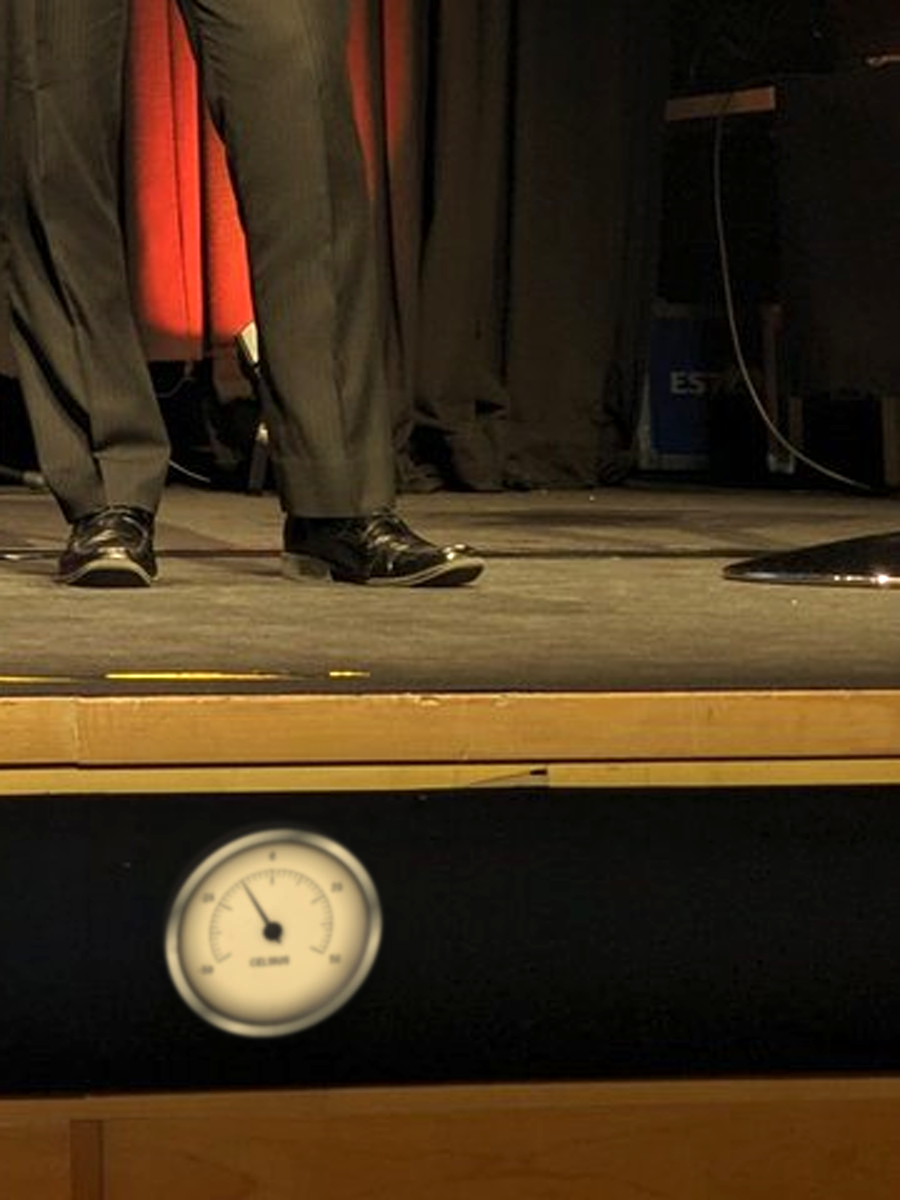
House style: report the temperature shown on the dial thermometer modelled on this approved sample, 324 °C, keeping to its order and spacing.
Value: -12.5 °C
